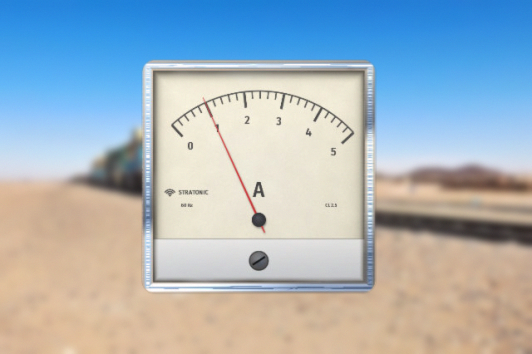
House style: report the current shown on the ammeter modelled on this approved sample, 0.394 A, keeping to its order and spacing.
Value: 1 A
